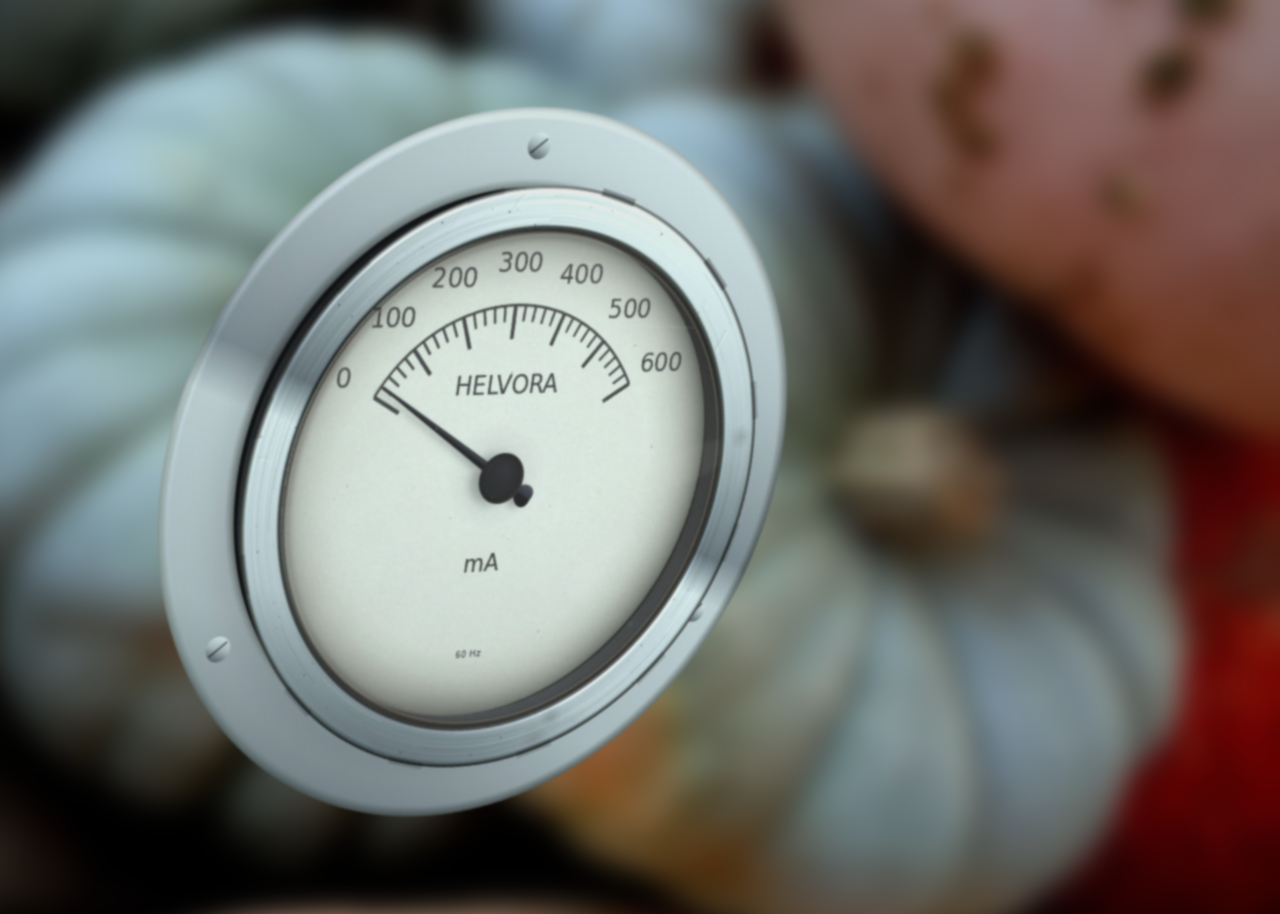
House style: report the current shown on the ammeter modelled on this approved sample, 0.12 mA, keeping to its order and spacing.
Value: 20 mA
